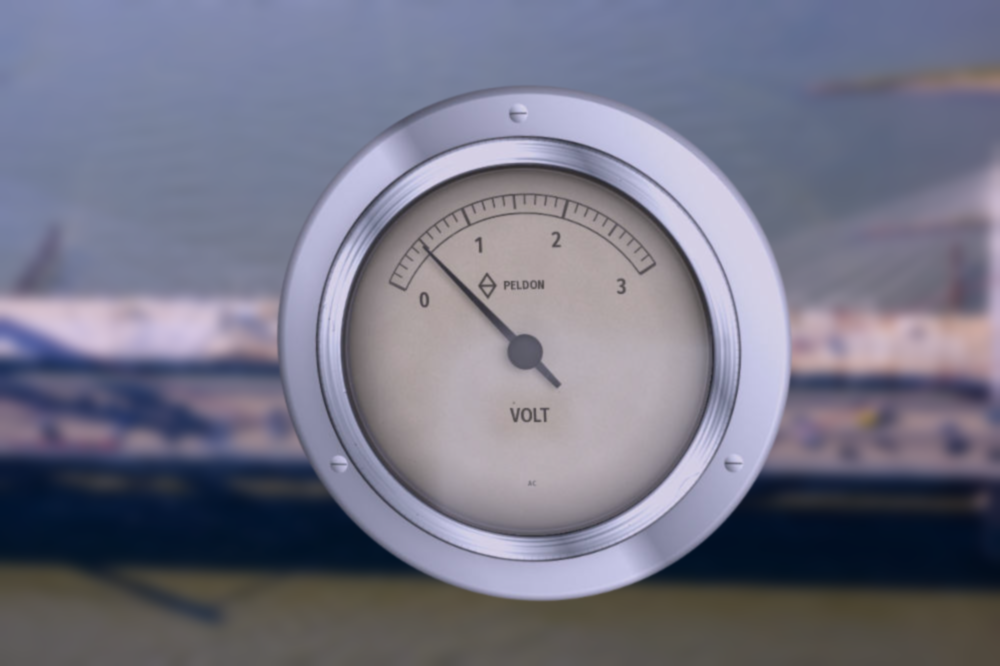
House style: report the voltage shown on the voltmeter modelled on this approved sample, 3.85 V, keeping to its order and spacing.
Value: 0.5 V
